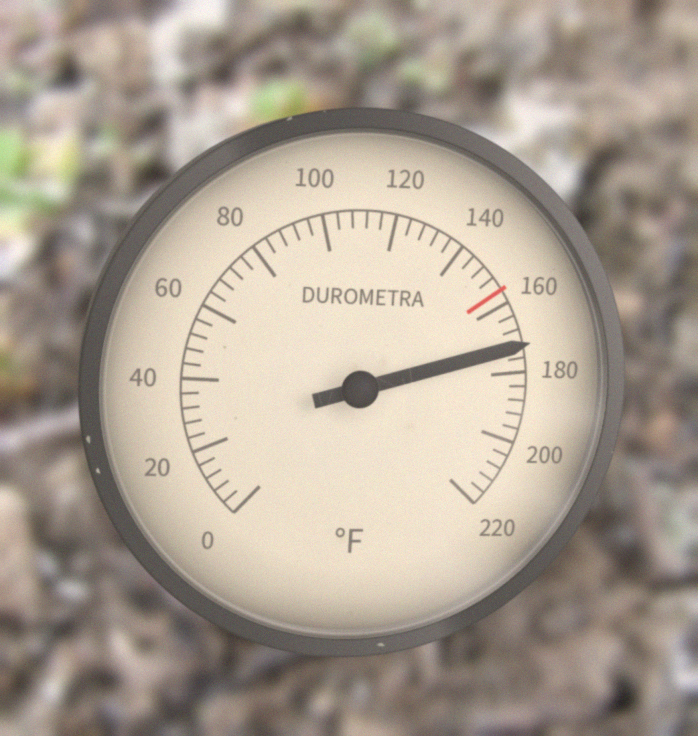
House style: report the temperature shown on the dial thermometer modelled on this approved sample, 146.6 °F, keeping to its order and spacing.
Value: 172 °F
